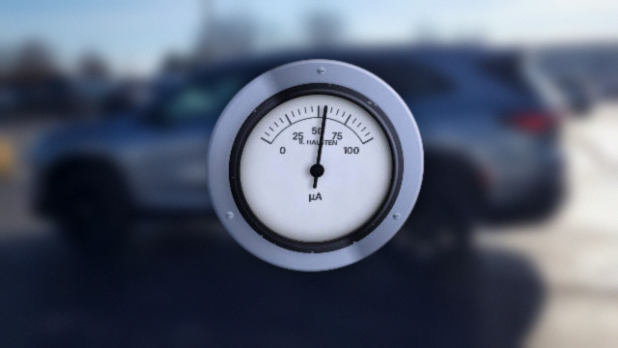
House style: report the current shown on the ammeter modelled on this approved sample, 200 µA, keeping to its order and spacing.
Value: 55 µA
